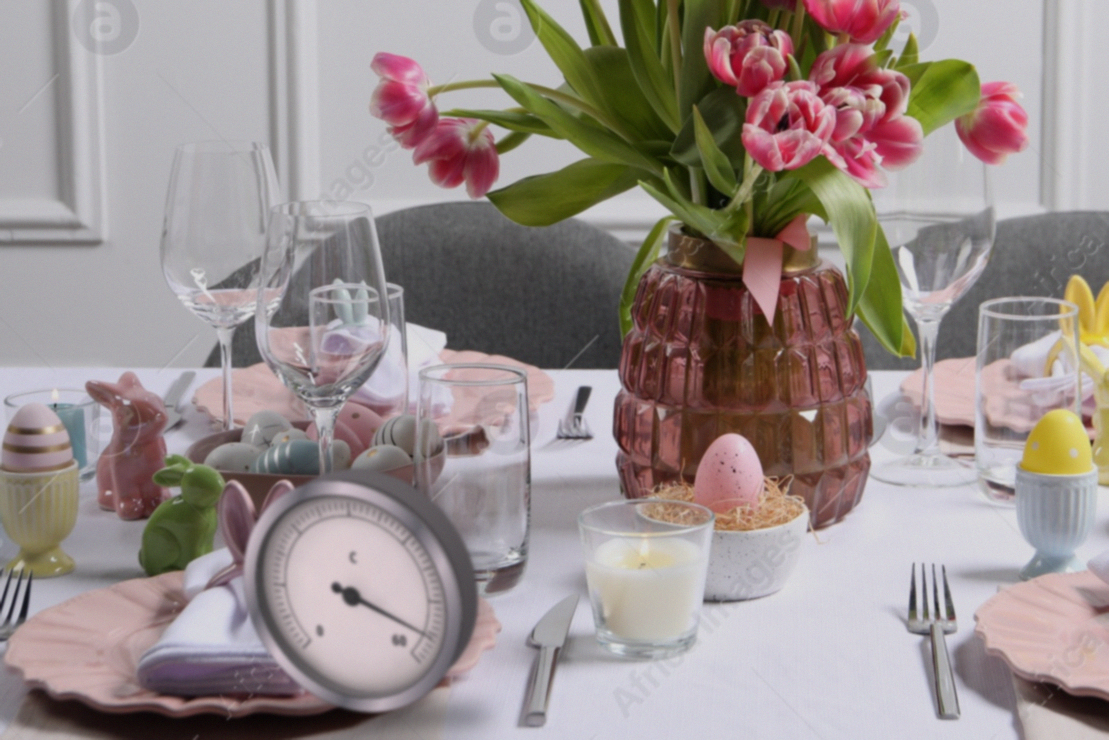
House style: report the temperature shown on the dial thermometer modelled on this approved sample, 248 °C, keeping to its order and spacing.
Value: 55 °C
